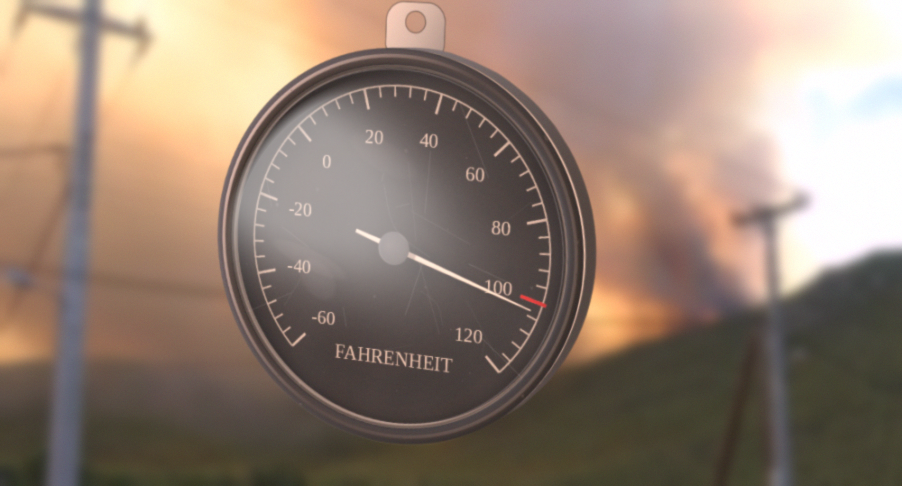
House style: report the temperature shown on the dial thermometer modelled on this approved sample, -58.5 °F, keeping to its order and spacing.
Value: 102 °F
